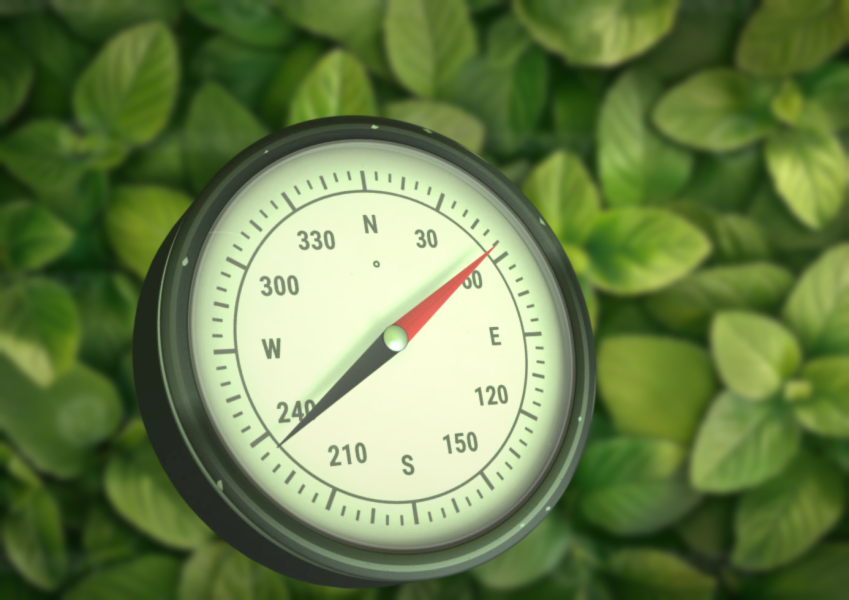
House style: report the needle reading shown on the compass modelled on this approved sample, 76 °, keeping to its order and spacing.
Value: 55 °
